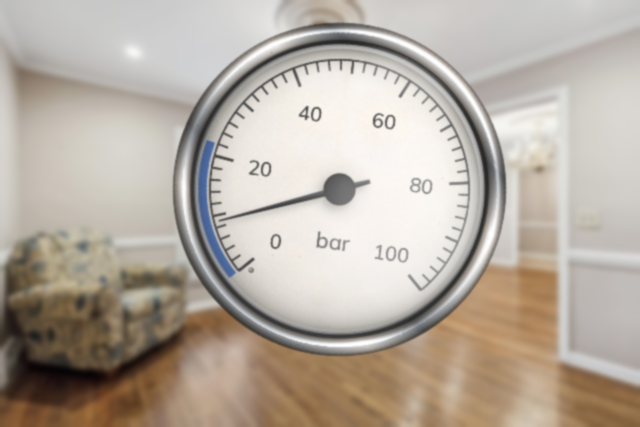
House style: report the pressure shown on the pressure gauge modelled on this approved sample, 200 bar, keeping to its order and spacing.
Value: 9 bar
